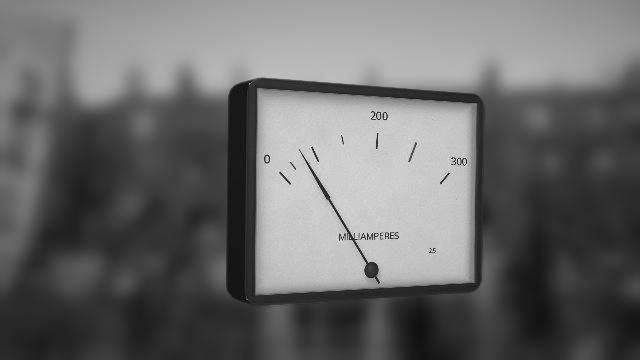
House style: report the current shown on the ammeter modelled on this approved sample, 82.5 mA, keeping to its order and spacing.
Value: 75 mA
